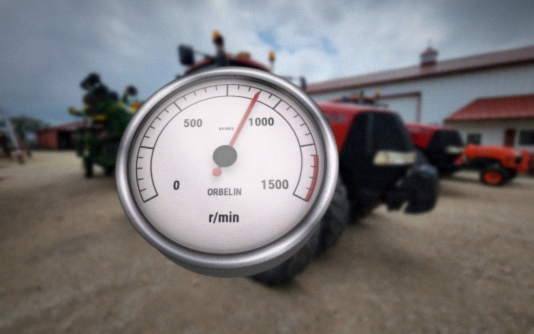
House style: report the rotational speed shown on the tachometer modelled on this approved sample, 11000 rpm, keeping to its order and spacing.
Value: 900 rpm
